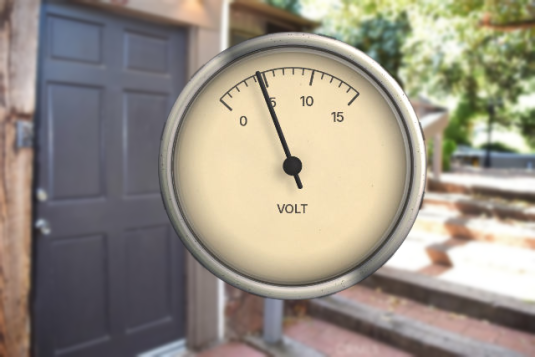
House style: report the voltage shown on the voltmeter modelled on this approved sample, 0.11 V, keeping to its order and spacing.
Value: 4.5 V
